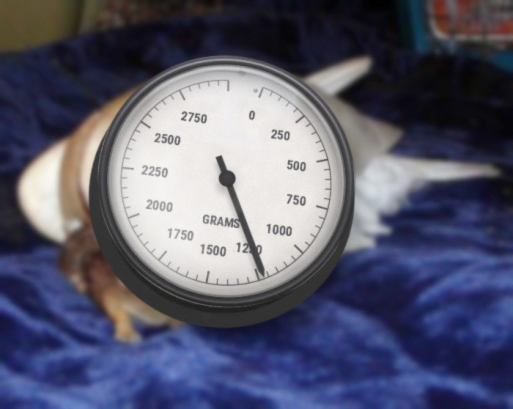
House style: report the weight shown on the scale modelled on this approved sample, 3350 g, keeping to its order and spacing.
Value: 1225 g
